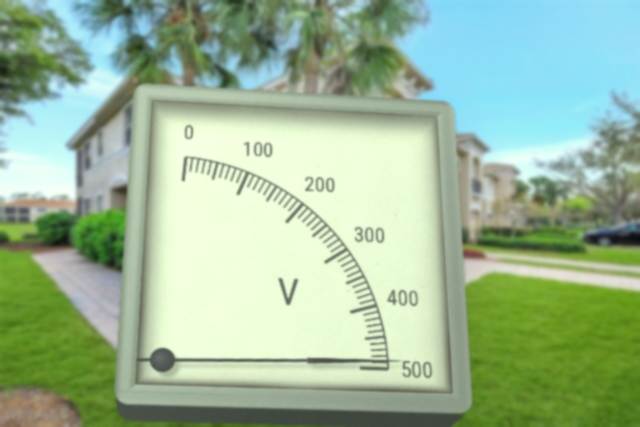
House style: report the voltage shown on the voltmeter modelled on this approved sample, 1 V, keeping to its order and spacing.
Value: 490 V
